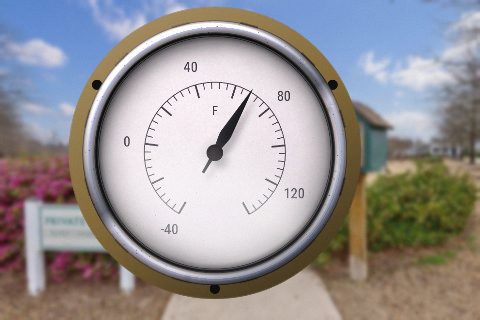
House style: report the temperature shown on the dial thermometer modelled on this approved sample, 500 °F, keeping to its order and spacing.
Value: 68 °F
